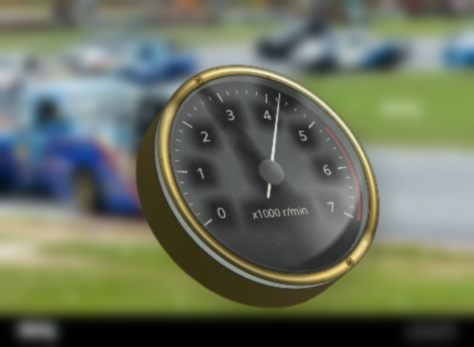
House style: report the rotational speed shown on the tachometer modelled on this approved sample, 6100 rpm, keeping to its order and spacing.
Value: 4200 rpm
